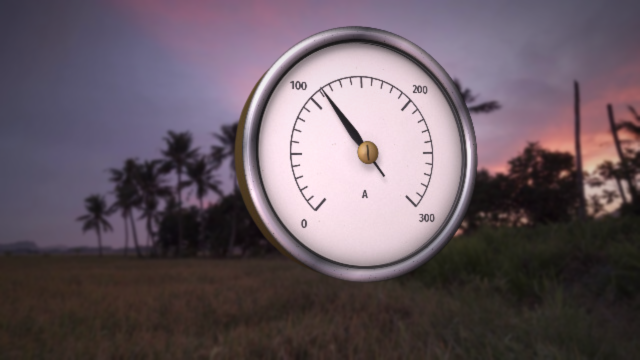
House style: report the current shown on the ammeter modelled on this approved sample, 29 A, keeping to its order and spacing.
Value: 110 A
